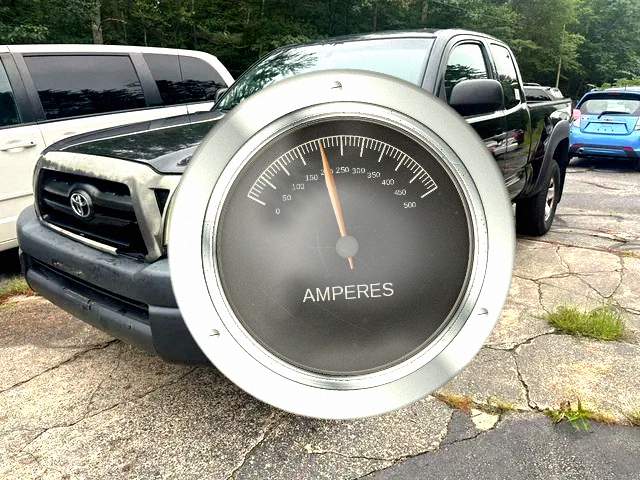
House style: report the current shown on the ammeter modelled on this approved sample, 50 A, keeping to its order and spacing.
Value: 200 A
